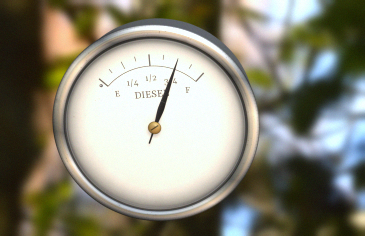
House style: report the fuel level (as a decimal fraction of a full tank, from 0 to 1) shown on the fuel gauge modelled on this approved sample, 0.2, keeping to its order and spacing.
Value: 0.75
